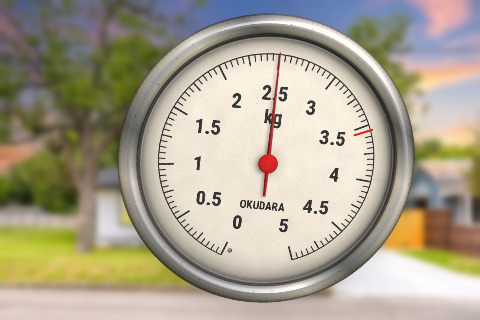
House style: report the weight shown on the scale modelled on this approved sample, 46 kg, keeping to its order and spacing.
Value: 2.5 kg
